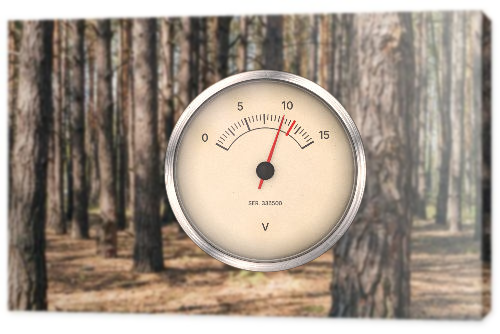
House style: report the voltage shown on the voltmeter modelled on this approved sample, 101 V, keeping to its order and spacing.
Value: 10 V
